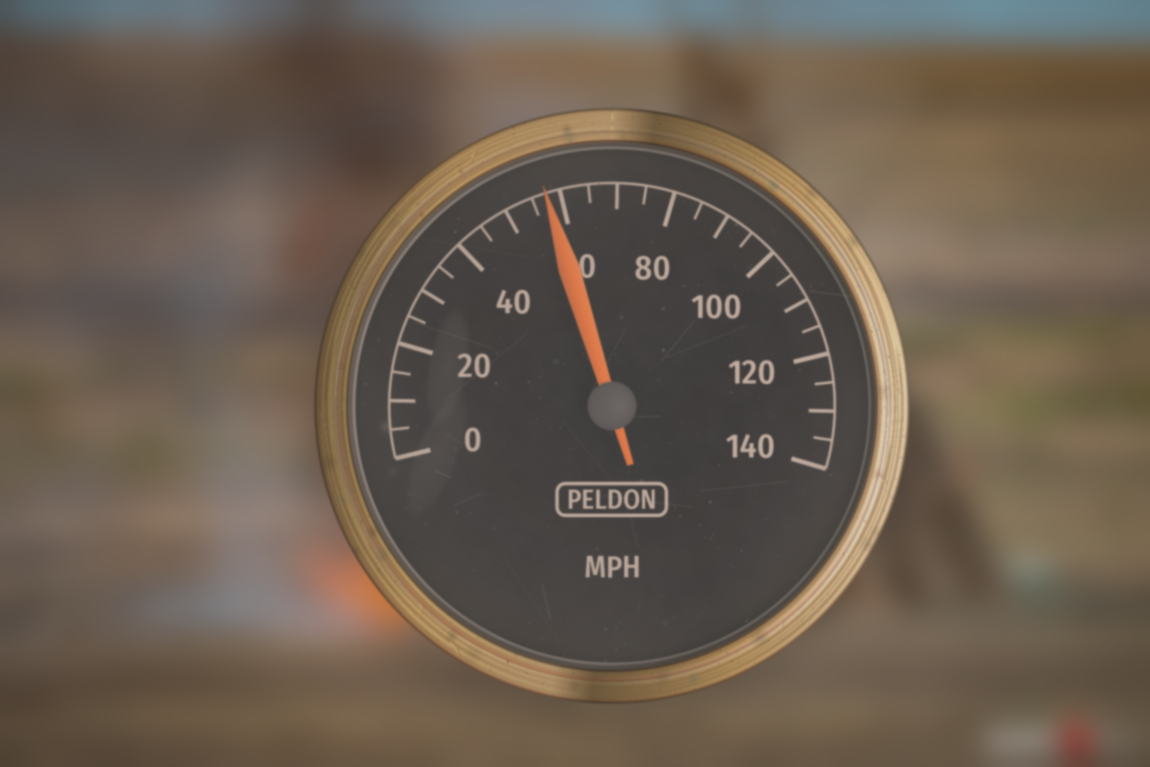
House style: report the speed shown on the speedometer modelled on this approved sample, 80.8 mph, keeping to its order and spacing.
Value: 57.5 mph
